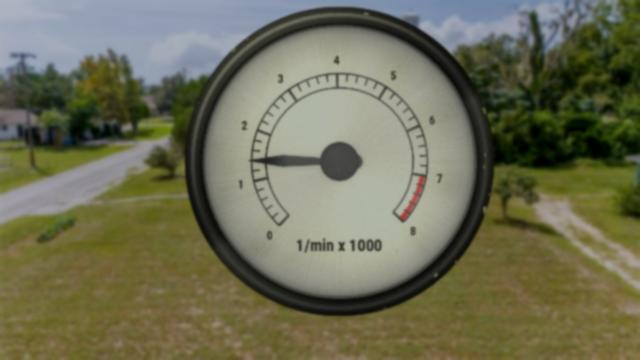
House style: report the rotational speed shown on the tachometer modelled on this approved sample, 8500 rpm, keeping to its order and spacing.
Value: 1400 rpm
